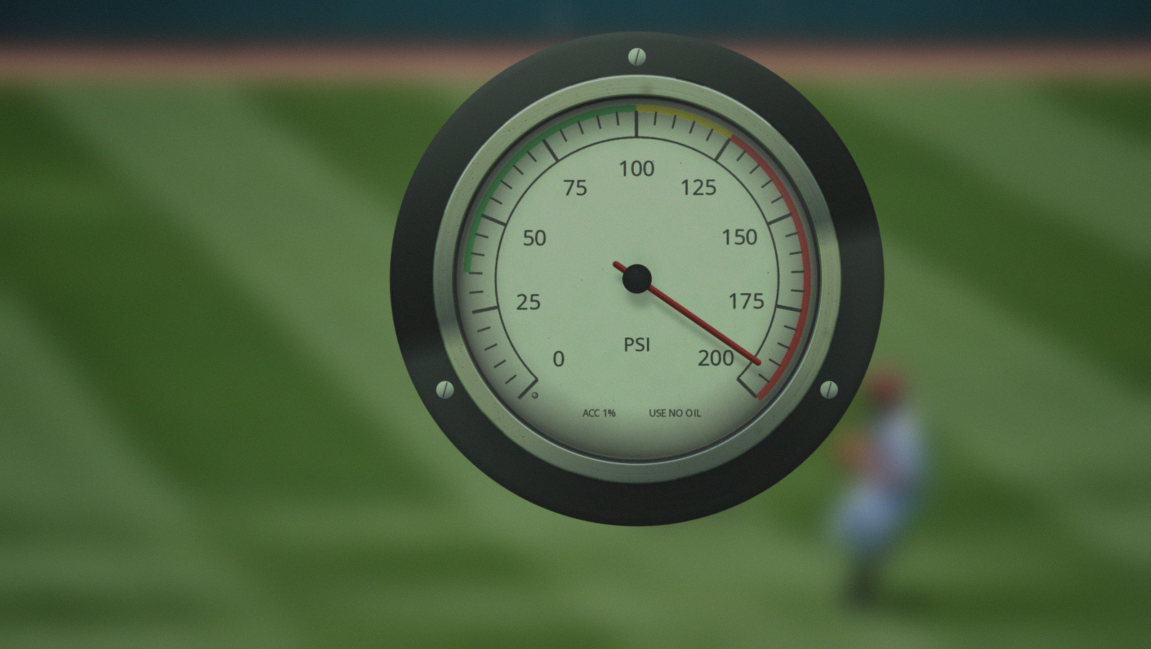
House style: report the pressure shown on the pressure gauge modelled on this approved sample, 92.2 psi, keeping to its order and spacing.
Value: 192.5 psi
